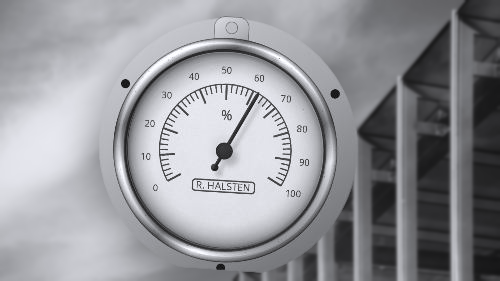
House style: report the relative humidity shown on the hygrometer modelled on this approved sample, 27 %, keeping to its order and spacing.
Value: 62 %
